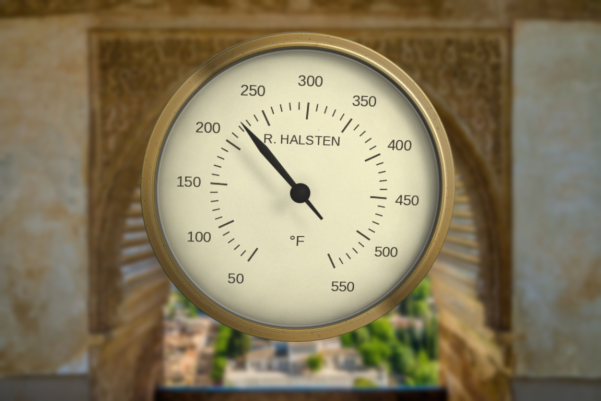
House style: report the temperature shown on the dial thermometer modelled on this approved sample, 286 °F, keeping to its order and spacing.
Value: 225 °F
